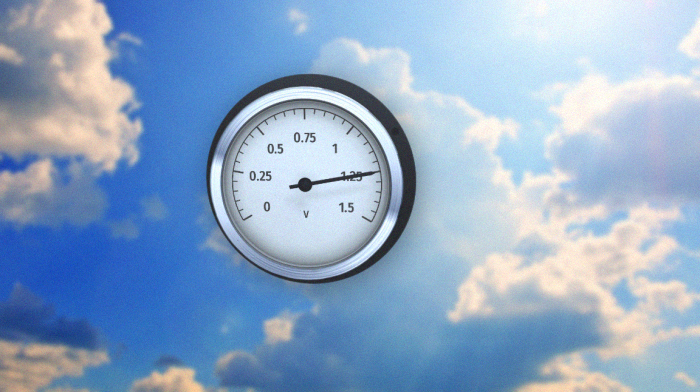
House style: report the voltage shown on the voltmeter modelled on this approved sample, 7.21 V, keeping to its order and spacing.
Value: 1.25 V
